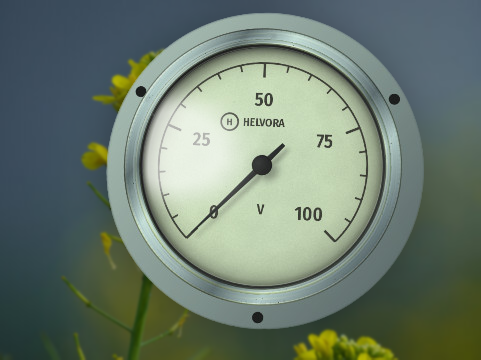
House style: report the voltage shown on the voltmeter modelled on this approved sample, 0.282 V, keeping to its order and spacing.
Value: 0 V
